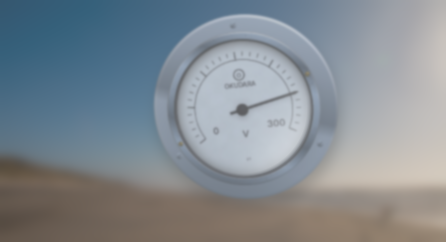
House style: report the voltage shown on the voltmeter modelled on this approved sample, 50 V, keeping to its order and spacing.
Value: 250 V
